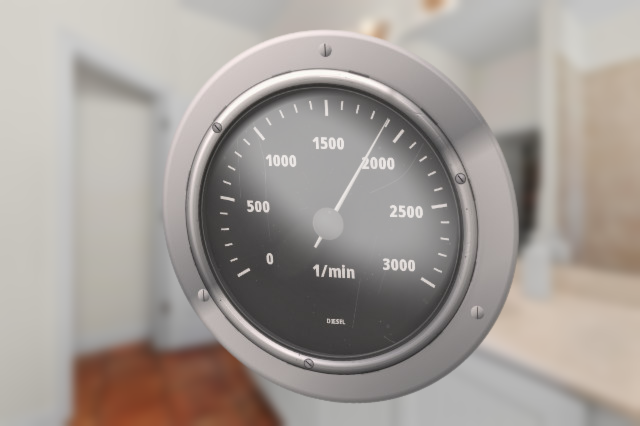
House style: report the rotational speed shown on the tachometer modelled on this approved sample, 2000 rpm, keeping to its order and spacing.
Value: 1900 rpm
